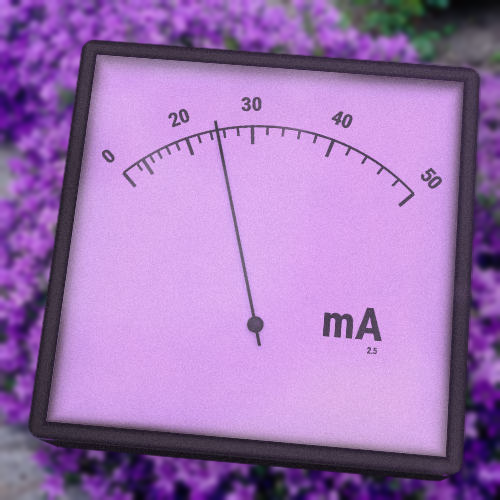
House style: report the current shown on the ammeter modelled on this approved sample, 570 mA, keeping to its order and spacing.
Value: 25 mA
